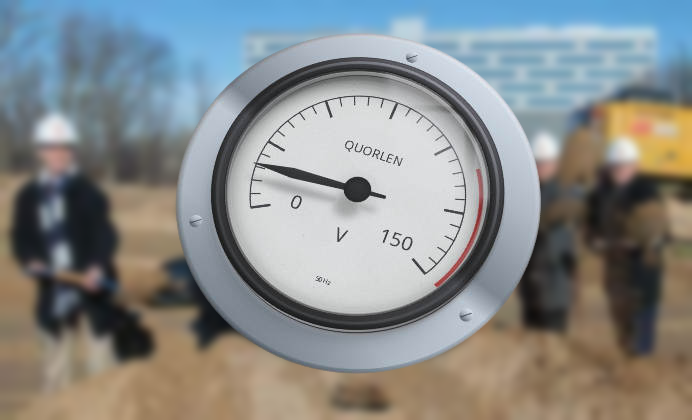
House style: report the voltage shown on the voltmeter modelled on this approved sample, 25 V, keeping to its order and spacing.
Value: 15 V
